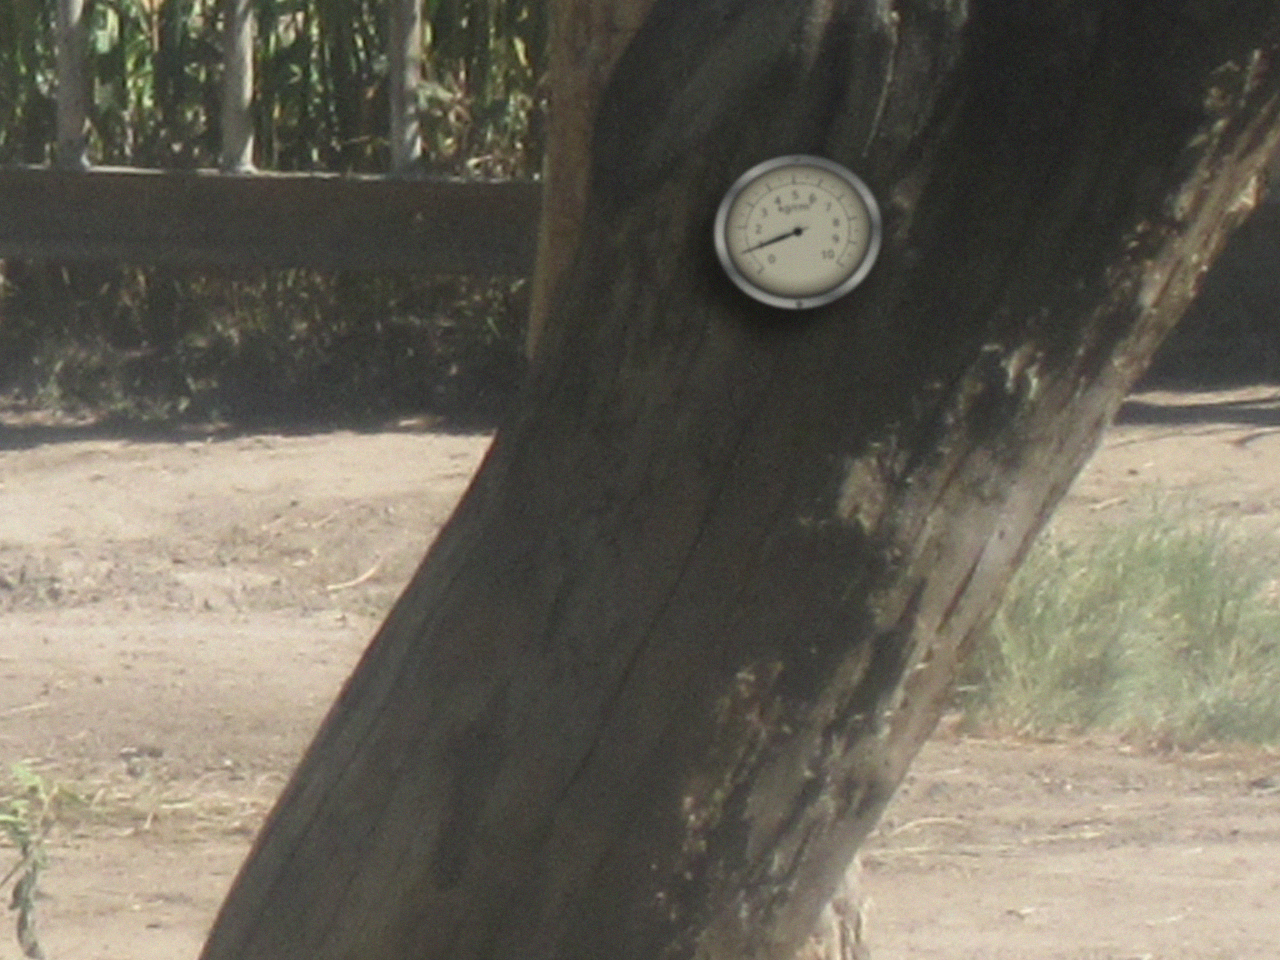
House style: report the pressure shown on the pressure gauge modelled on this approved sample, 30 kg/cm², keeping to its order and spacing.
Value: 1 kg/cm²
